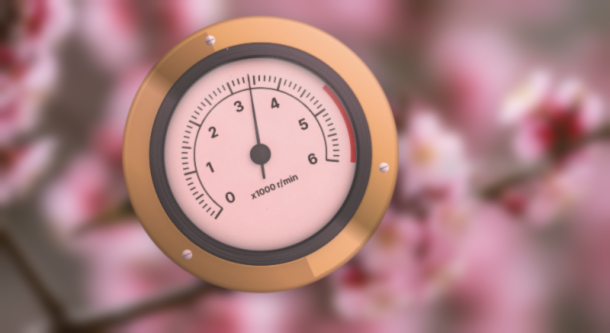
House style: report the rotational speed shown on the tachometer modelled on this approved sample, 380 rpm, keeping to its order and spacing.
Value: 3400 rpm
